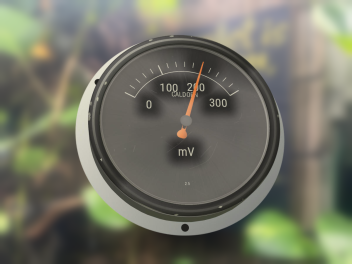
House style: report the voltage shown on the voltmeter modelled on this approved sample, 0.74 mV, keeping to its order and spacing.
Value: 200 mV
